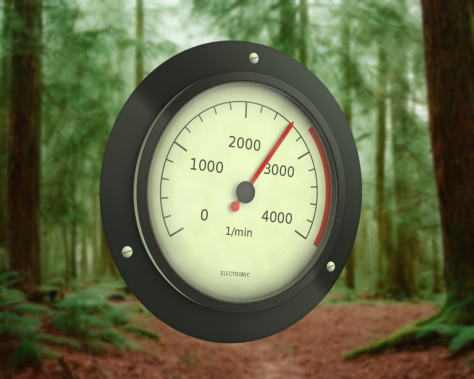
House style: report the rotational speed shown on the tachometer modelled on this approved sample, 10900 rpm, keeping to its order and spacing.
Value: 2600 rpm
